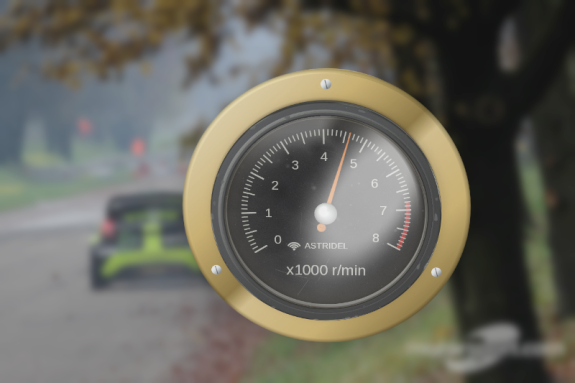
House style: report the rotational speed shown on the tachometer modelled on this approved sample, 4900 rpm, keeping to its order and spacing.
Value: 4600 rpm
